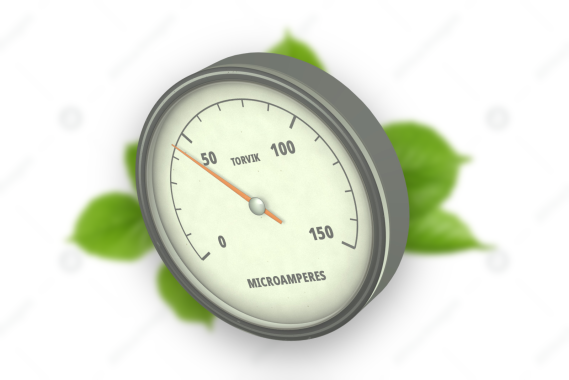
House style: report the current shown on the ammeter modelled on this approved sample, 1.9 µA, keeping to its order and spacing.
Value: 45 µA
